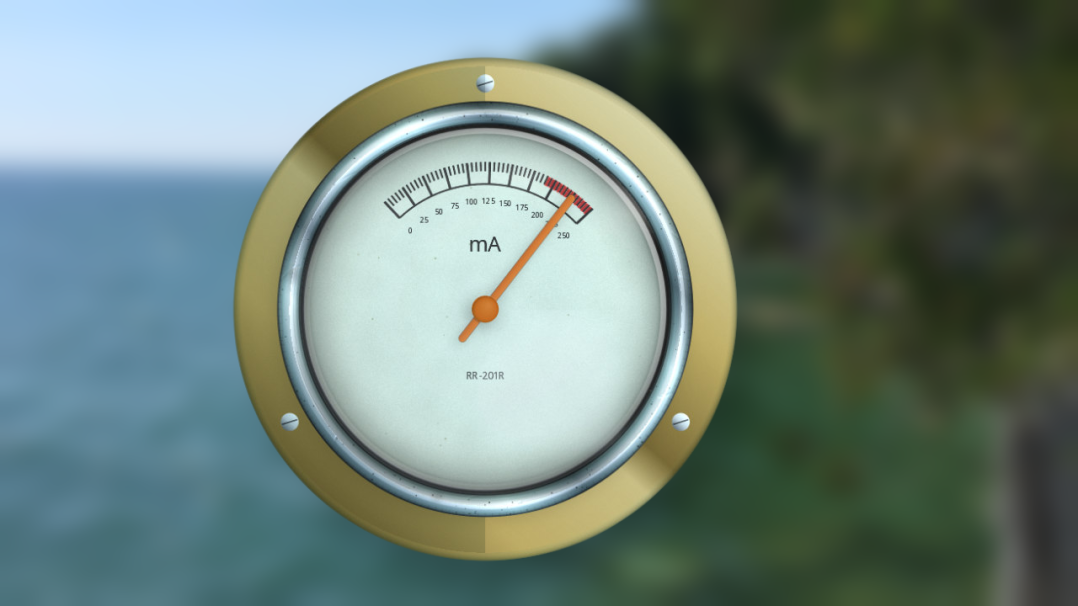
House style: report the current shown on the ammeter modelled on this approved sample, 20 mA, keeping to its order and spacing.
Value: 225 mA
